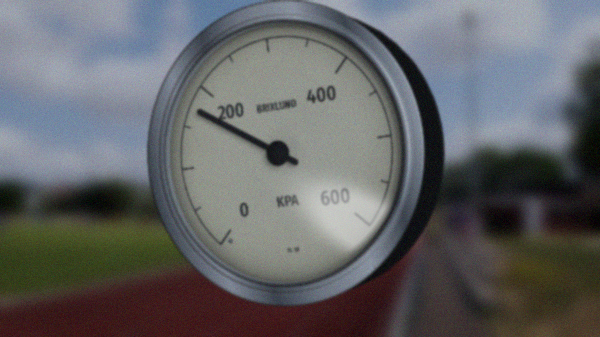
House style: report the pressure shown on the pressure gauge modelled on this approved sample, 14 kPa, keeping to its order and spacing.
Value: 175 kPa
